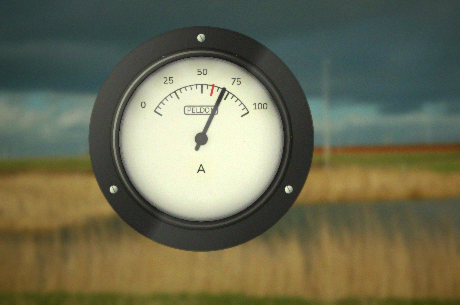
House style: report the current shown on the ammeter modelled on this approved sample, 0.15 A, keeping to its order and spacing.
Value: 70 A
